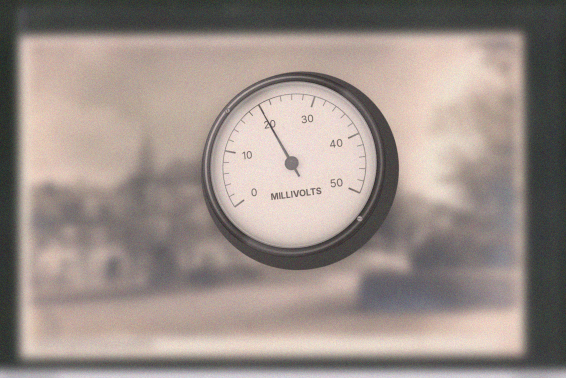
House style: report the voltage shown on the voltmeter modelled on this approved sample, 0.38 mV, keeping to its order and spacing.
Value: 20 mV
